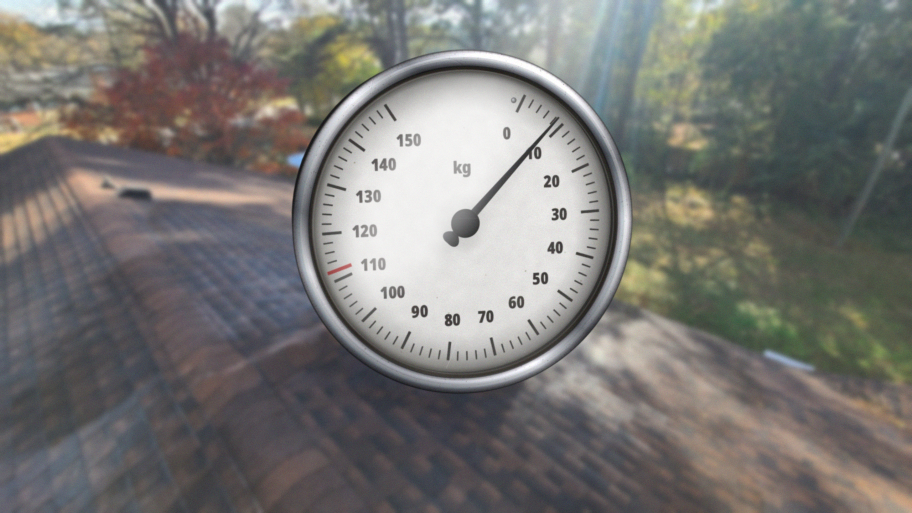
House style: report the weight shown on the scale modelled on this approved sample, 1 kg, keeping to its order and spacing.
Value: 8 kg
